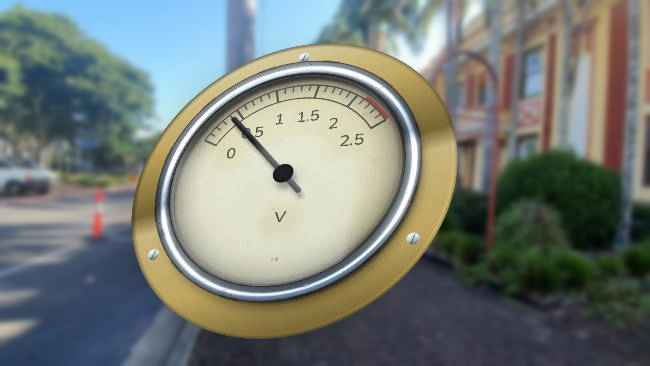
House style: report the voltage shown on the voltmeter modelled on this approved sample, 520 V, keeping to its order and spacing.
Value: 0.4 V
